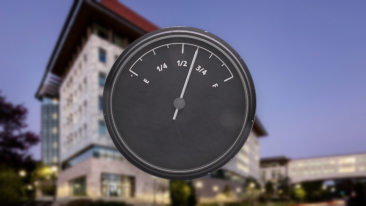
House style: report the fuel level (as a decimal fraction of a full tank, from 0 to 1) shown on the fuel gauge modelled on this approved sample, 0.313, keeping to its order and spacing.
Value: 0.625
